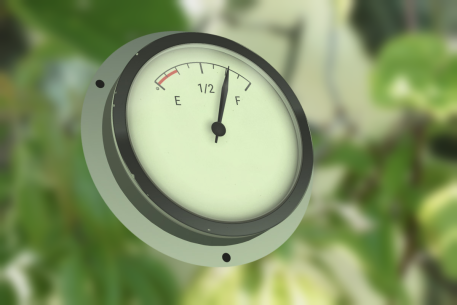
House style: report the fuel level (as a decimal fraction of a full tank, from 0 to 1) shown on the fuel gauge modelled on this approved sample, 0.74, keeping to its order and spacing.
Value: 0.75
